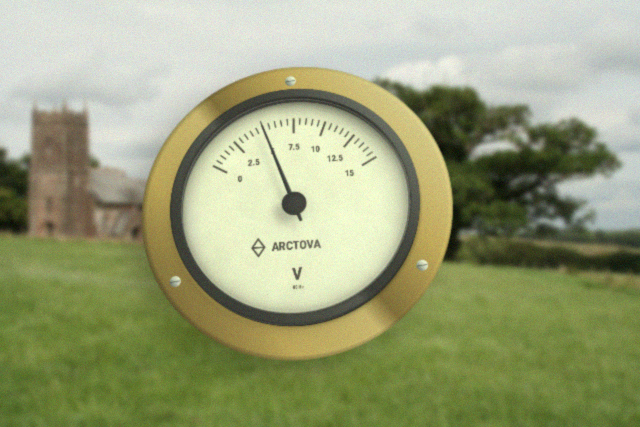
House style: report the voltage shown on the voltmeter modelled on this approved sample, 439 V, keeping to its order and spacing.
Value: 5 V
